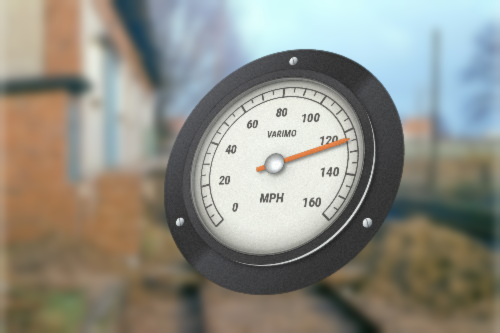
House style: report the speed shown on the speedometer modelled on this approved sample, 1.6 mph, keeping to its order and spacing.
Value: 125 mph
